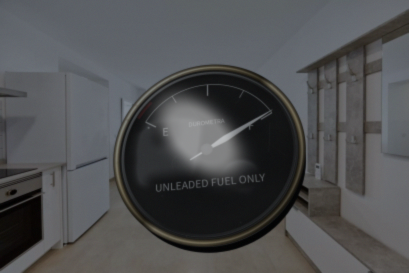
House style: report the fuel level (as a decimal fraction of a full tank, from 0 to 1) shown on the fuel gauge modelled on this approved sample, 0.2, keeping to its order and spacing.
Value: 1
